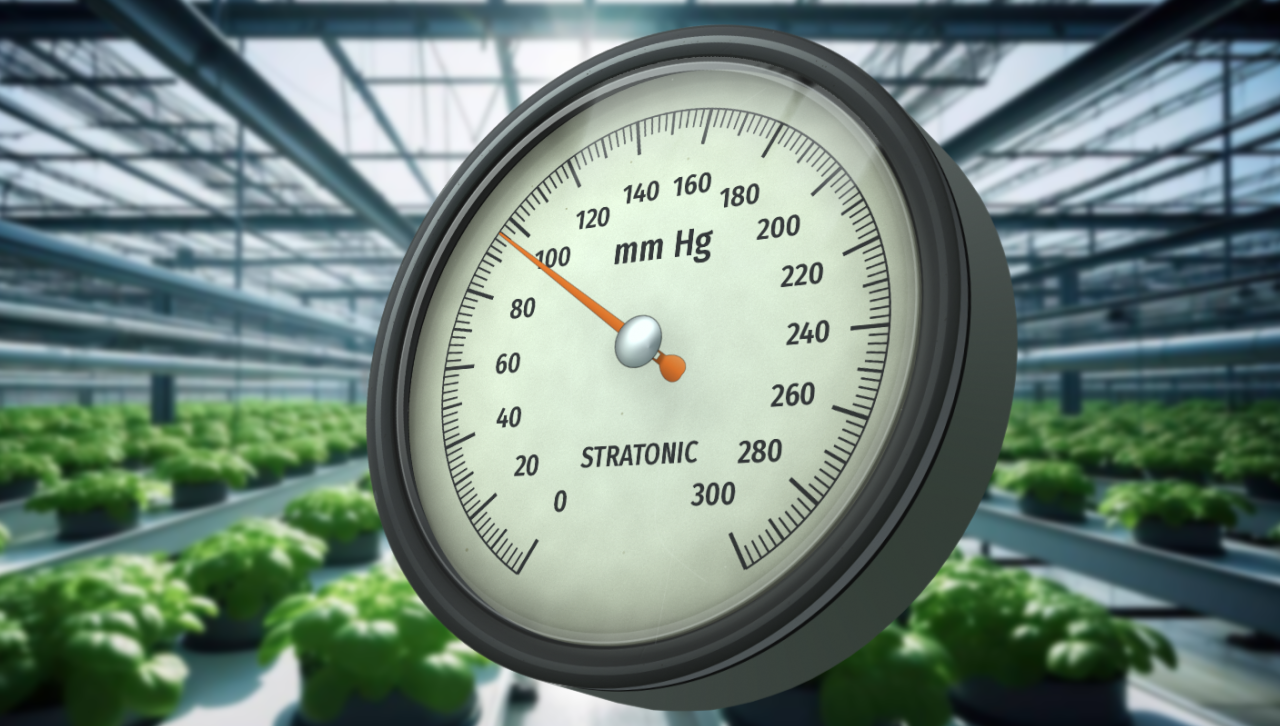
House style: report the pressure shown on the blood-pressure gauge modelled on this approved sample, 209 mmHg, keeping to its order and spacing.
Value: 96 mmHg
